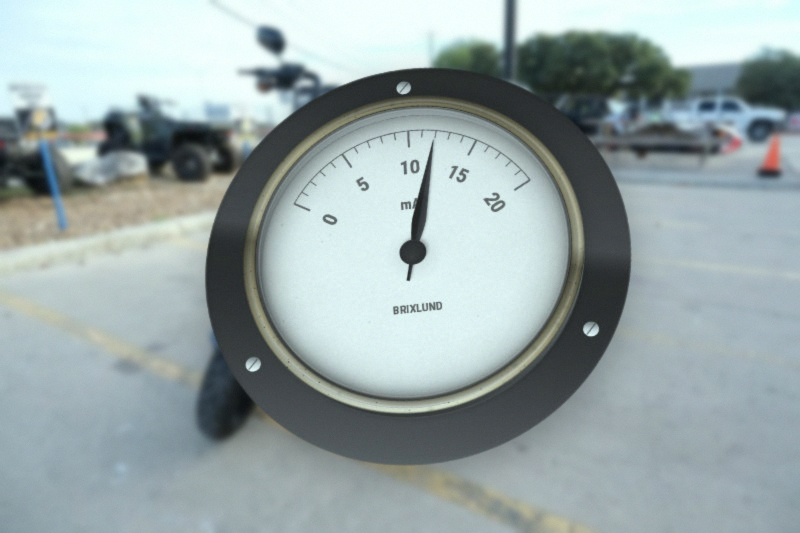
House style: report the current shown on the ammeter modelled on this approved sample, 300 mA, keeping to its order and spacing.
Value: 12 mA
